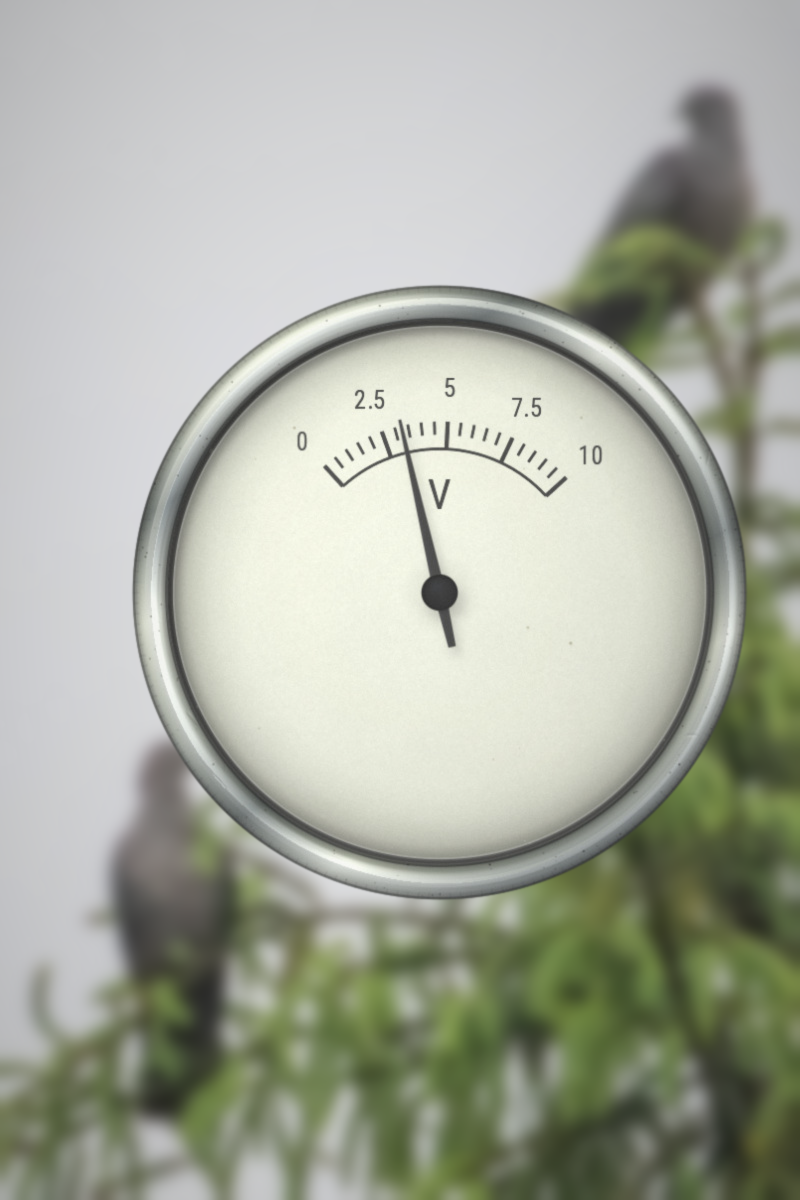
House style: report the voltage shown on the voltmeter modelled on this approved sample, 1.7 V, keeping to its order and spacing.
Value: 3.25 V
